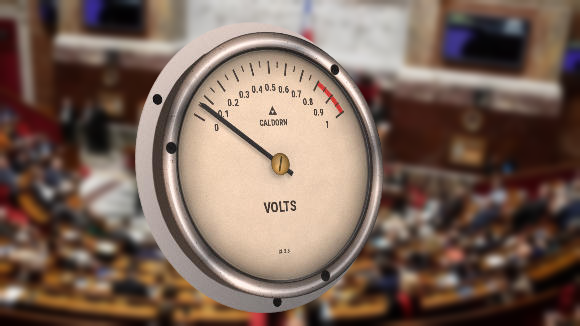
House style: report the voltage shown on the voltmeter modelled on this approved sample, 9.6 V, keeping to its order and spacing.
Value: 0.05 V
